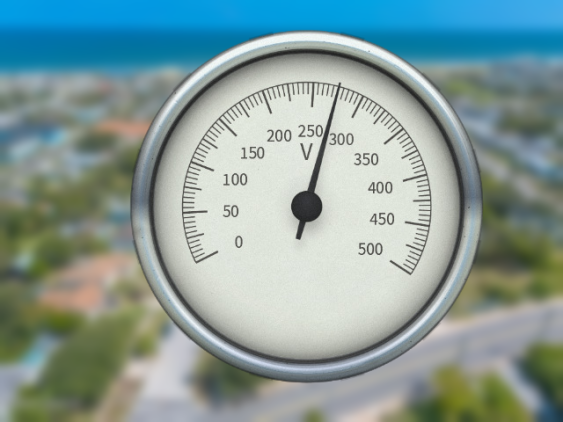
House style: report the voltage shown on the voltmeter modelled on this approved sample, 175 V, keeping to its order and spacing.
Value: 275 V
